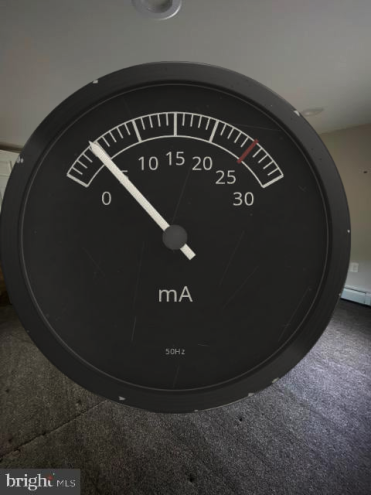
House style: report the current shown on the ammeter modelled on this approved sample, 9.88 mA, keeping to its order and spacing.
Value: 4.5 mA
